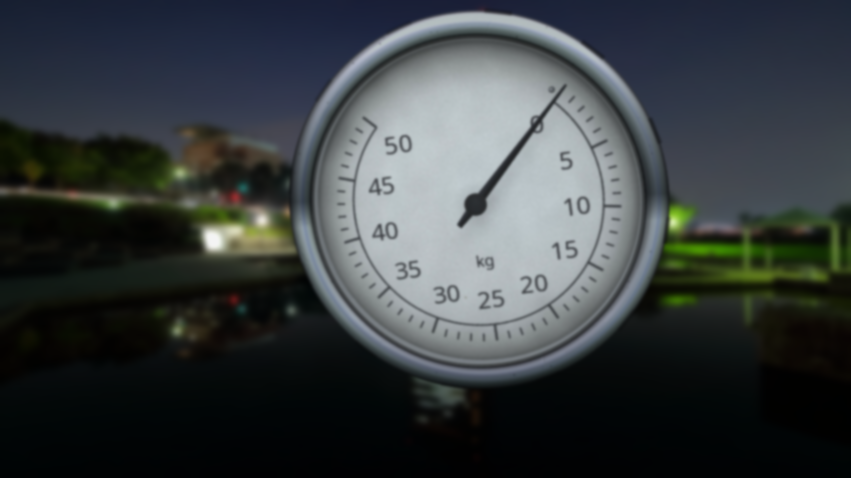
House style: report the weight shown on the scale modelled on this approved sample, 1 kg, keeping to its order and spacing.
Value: 0 kg
